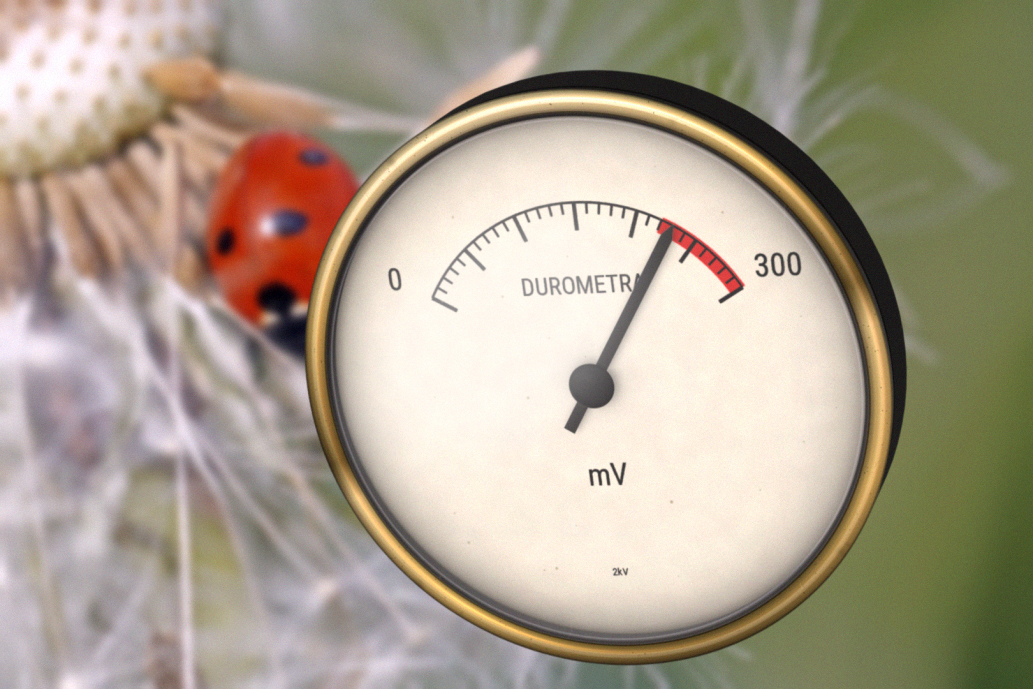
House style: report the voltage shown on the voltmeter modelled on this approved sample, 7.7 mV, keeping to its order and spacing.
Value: 230 mV
